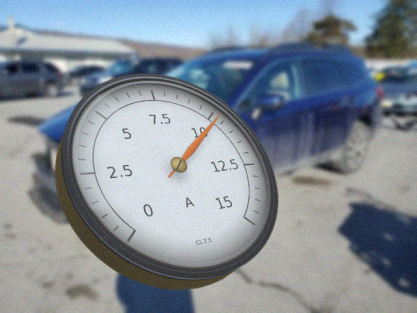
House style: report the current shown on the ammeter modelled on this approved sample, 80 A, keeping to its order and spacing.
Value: 10.25 A
